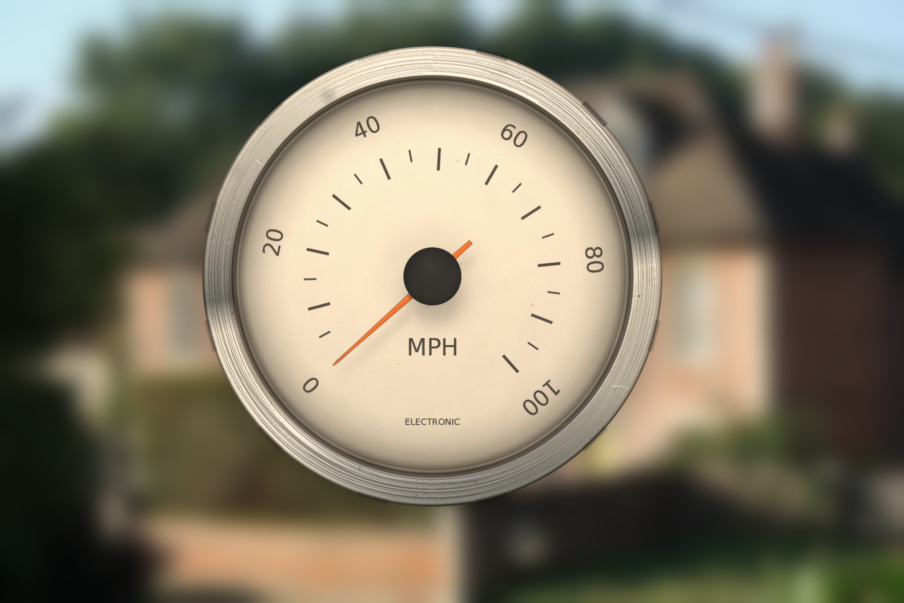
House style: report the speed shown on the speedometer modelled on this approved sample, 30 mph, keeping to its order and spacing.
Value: 0 mph
